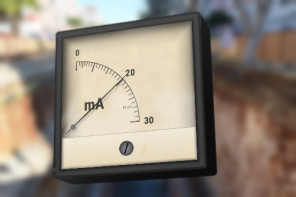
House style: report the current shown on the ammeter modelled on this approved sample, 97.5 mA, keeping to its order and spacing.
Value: 20 mA
